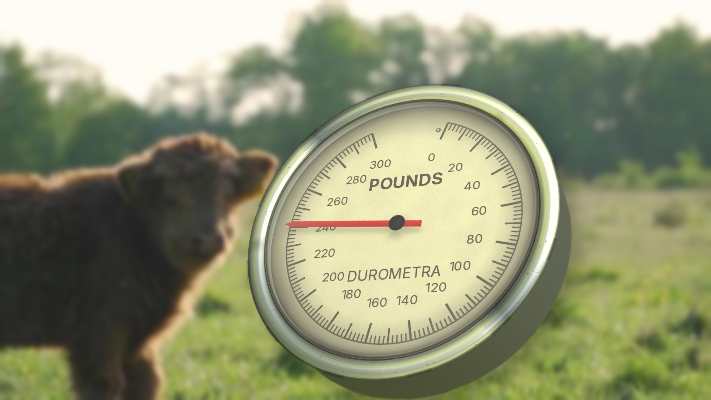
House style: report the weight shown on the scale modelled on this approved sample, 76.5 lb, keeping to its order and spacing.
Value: 240 lb
